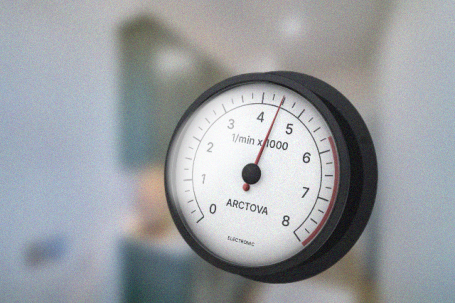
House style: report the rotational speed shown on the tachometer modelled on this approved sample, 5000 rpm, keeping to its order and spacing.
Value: 4500 rpm
